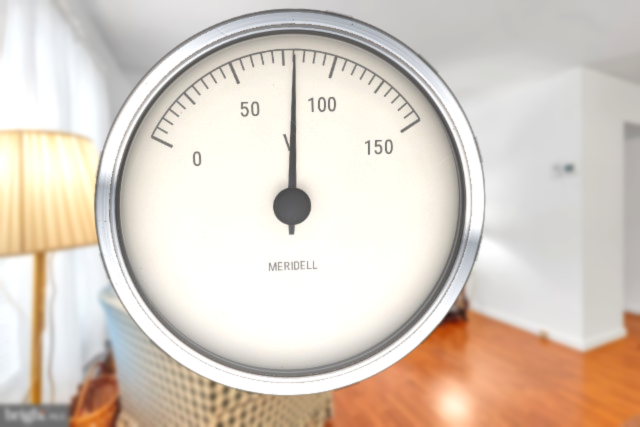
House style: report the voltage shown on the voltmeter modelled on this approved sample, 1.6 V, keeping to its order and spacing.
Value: 80 V
